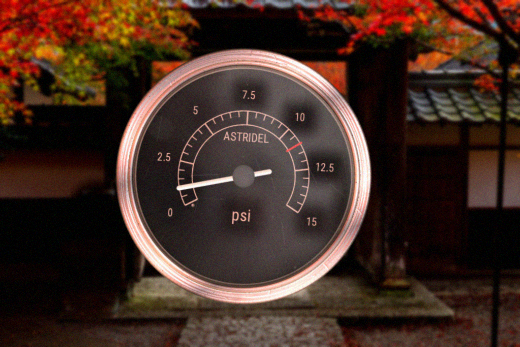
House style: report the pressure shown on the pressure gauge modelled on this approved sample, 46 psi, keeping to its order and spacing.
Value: 1 psi
